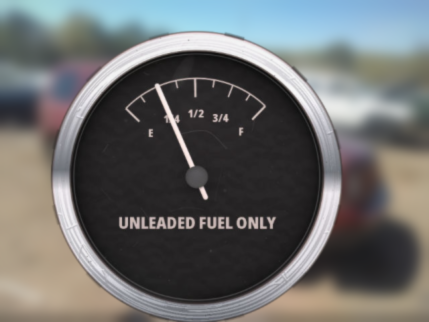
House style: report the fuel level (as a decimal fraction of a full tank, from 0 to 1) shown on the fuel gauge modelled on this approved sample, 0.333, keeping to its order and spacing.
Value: 0.25
